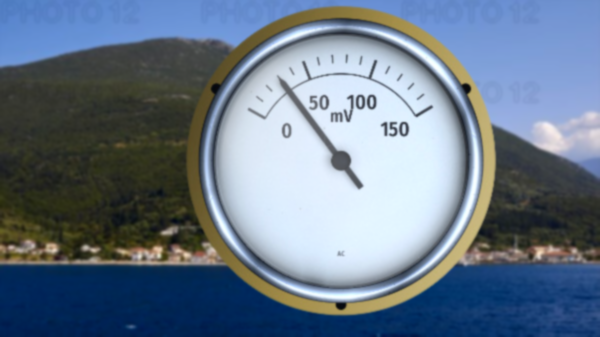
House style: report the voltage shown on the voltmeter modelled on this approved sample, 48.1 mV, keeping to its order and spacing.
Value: 30 mV
